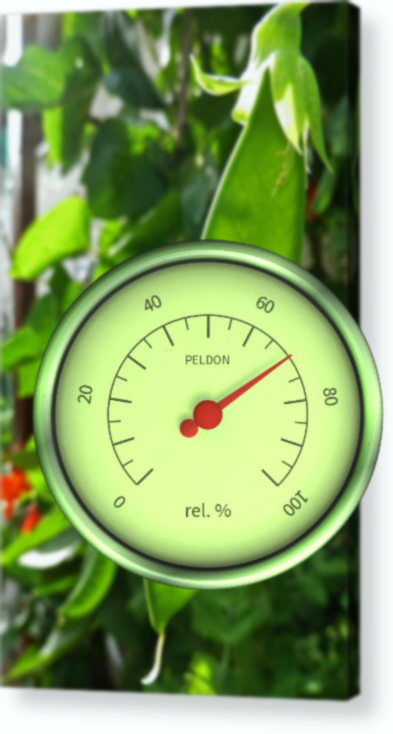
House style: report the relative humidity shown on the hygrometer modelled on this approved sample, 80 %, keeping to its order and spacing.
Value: 70 %
